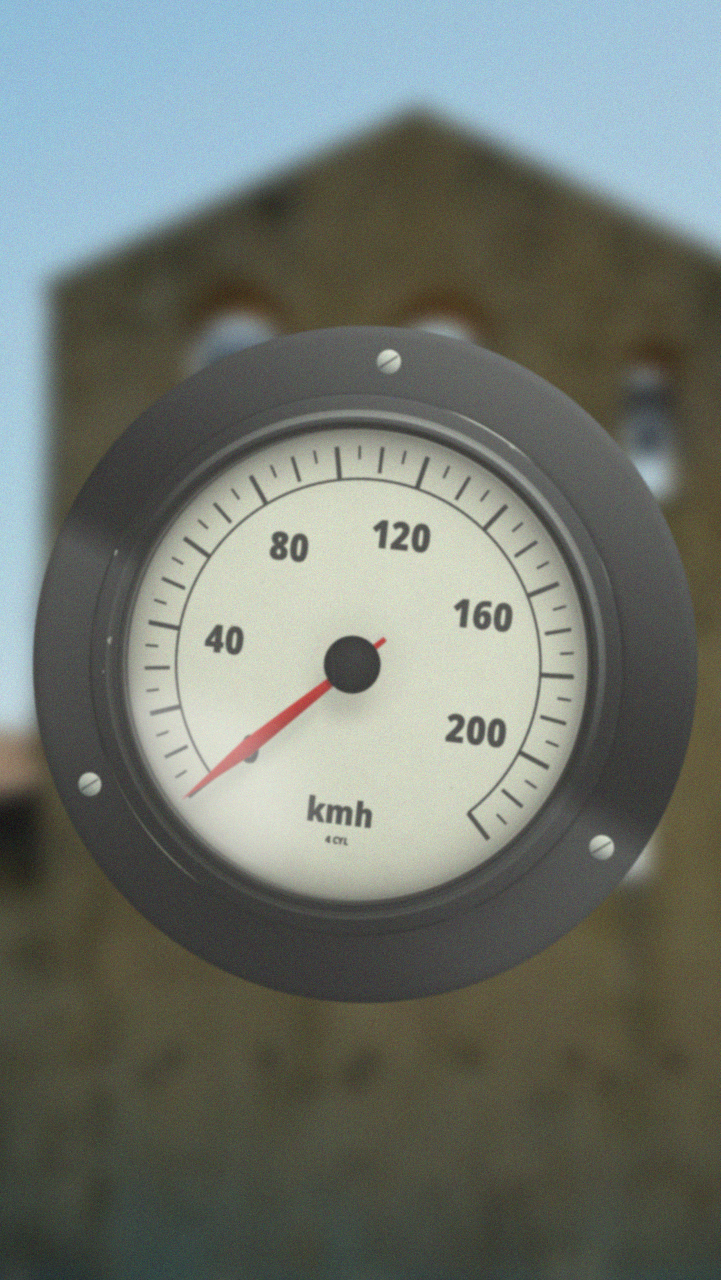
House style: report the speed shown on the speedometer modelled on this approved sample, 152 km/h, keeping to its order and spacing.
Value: 0 km/h
